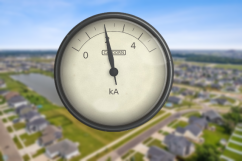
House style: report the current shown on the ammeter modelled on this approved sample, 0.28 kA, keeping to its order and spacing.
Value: 2 kA
